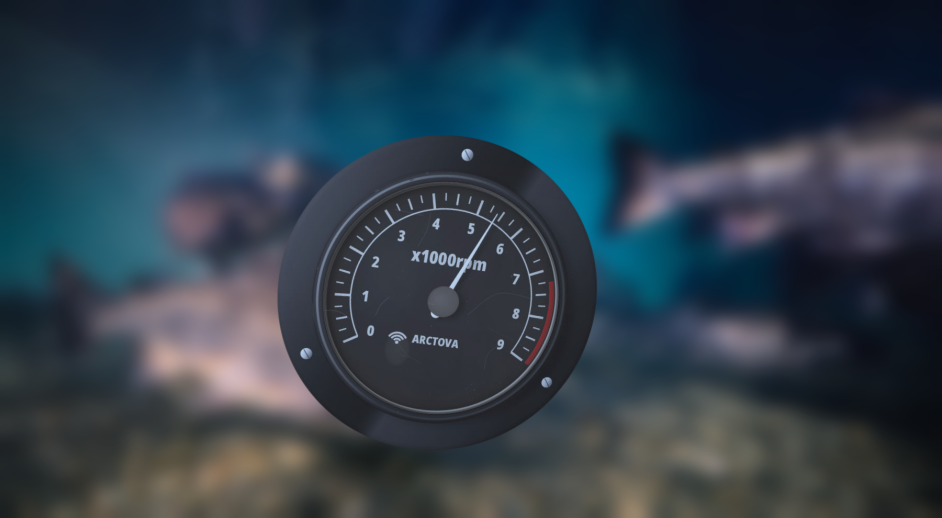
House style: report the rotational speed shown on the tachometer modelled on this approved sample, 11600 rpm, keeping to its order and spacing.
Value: 5375 rpm
